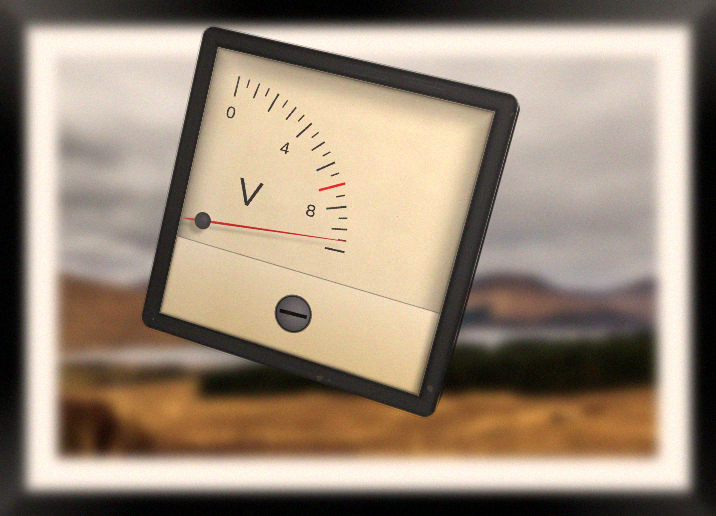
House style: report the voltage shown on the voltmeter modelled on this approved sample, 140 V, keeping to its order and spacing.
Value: 9.5 V
